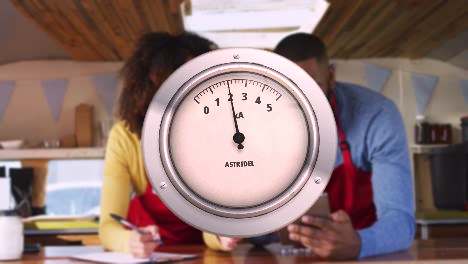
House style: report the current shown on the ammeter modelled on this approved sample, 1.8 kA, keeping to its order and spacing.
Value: 2 kA
